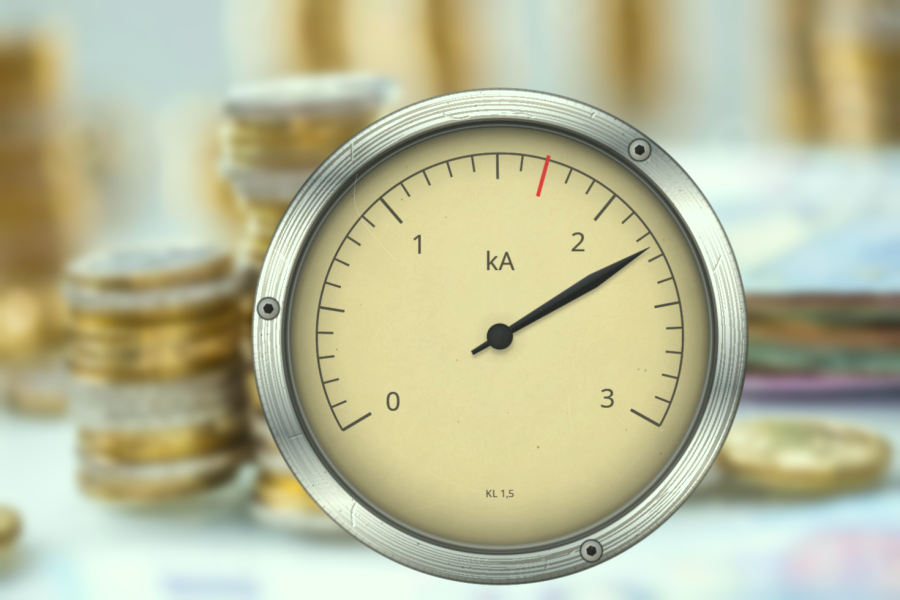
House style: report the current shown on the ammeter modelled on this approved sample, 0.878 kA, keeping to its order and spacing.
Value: 2.25 kA
